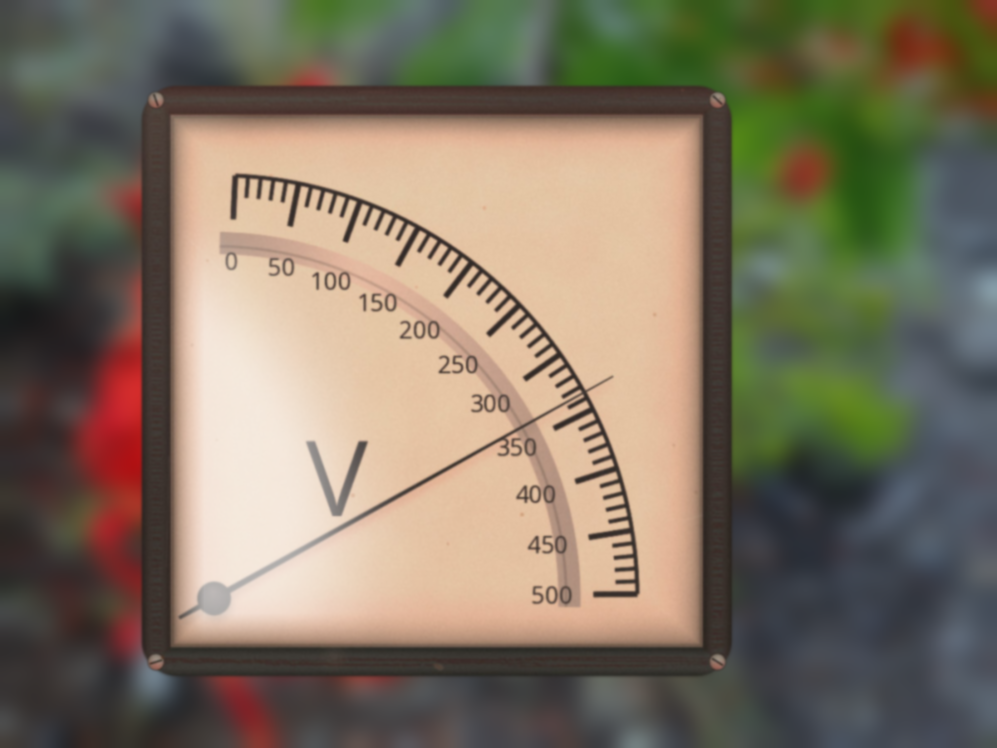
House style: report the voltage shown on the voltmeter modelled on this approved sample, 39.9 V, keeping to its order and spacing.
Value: 335 V
